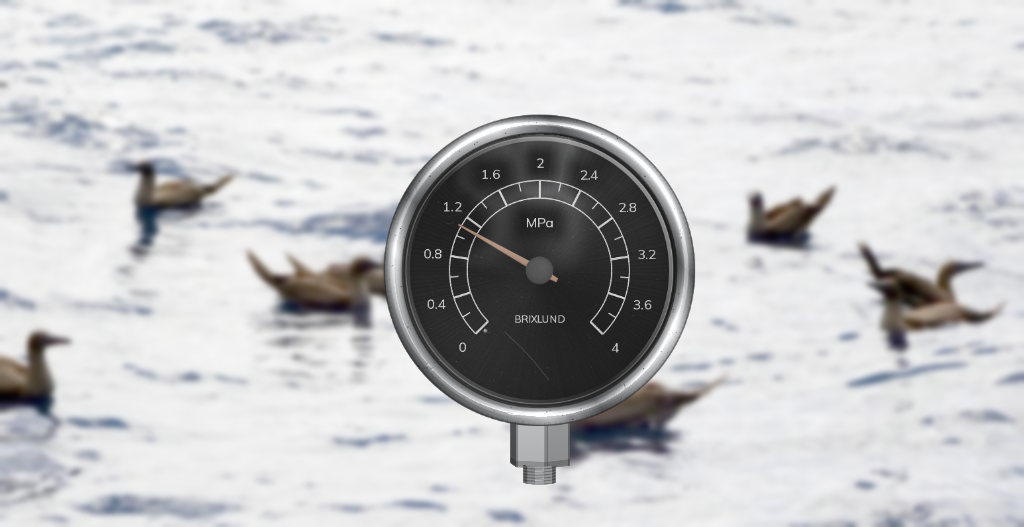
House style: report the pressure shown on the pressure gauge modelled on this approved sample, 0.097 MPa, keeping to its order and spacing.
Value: 1.1 MPa
